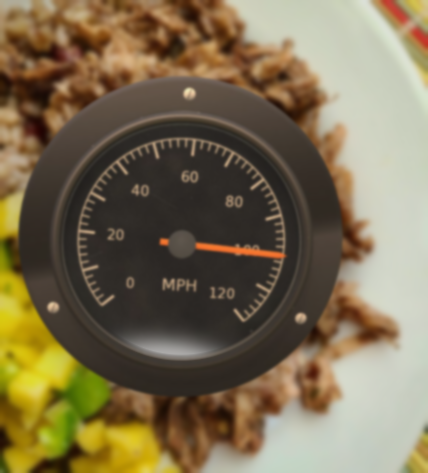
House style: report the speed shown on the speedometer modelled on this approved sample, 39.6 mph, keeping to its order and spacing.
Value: 100 mph
